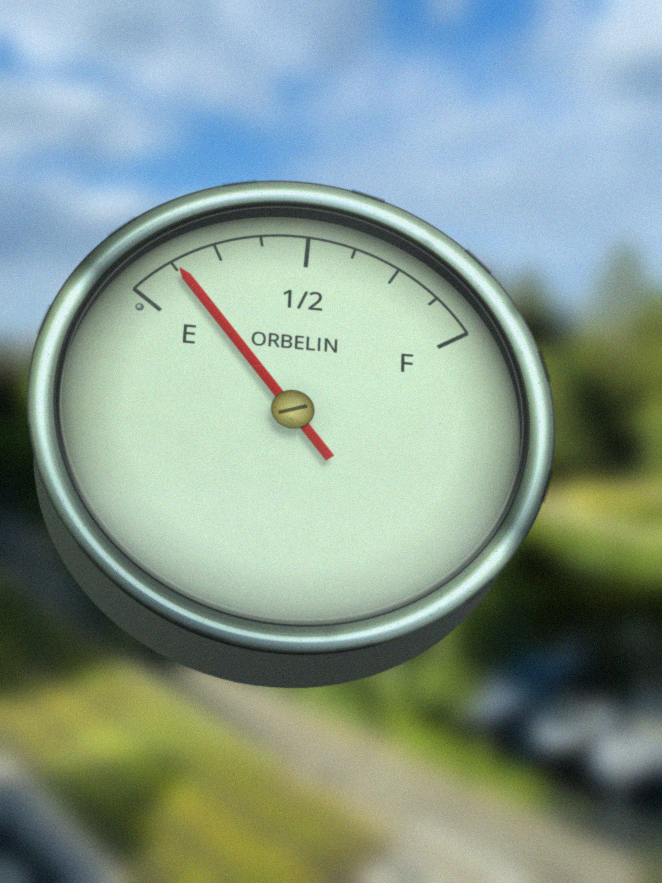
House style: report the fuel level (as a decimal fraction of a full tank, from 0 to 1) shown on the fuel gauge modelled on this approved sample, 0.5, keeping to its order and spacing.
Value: 0.125
